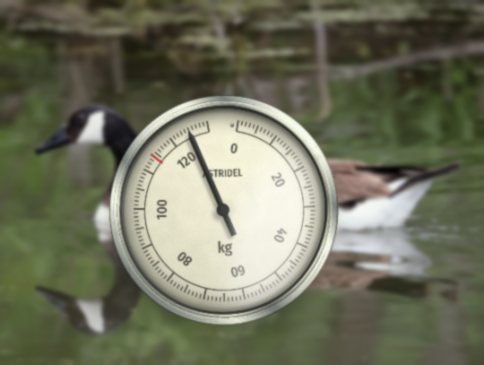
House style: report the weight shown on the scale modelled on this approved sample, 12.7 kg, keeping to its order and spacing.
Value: 125 kg
